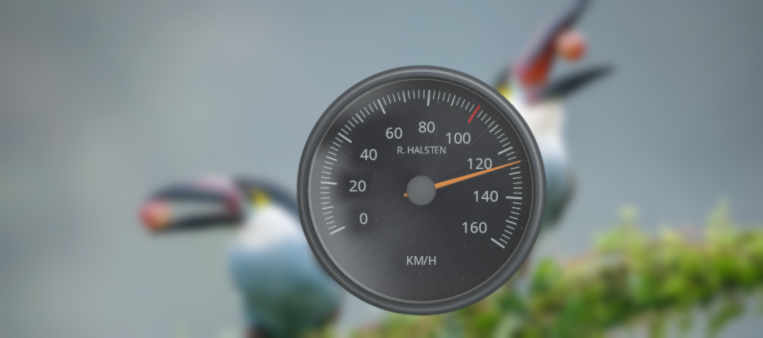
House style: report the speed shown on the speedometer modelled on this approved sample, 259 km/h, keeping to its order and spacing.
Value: 126 km/h
